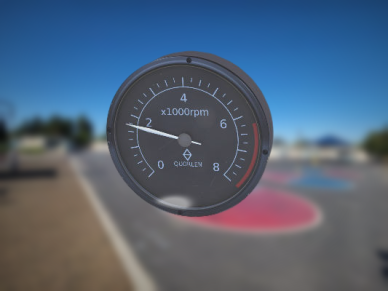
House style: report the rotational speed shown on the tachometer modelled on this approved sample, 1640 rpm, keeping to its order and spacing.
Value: 1750 rpm
